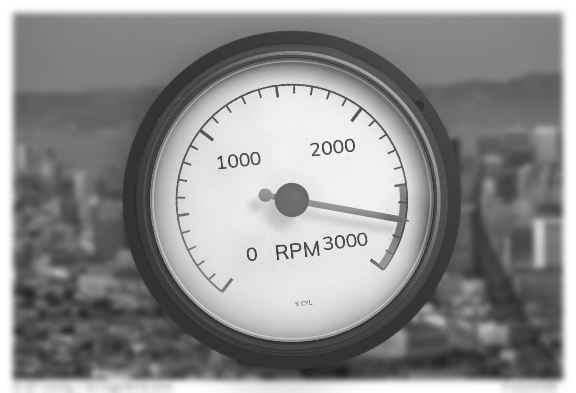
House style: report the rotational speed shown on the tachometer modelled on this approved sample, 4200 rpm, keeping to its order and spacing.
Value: 2700 rpm
